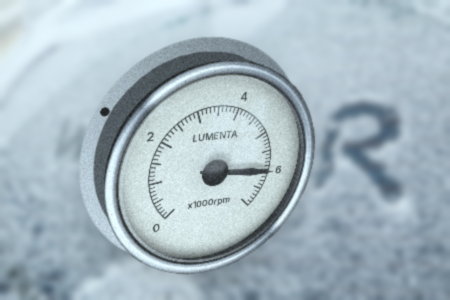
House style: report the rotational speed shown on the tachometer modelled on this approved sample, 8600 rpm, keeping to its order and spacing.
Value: 6000 rpm
